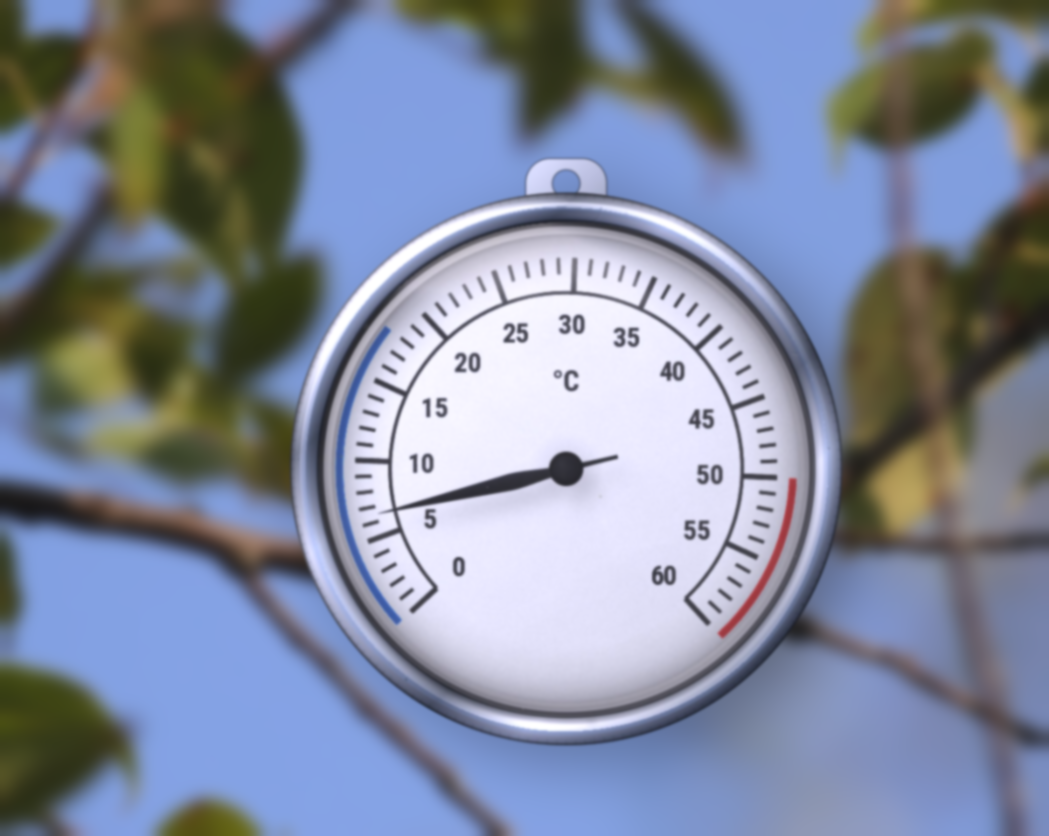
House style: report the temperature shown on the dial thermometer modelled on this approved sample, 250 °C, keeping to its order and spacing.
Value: 6.5 °C
